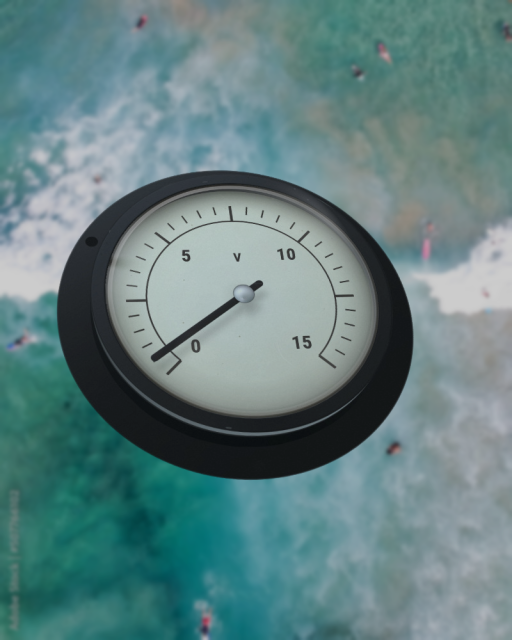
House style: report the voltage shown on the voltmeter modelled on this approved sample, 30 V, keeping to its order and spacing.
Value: 0.5 V
